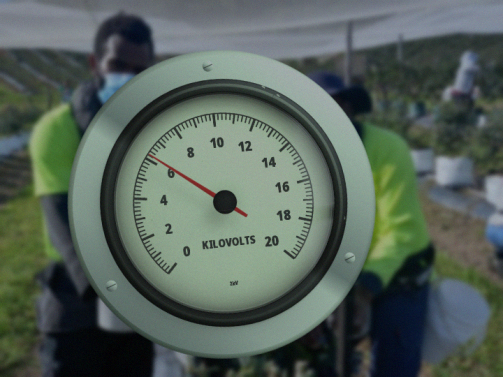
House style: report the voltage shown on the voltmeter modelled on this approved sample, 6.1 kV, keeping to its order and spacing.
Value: 6.2 kV
